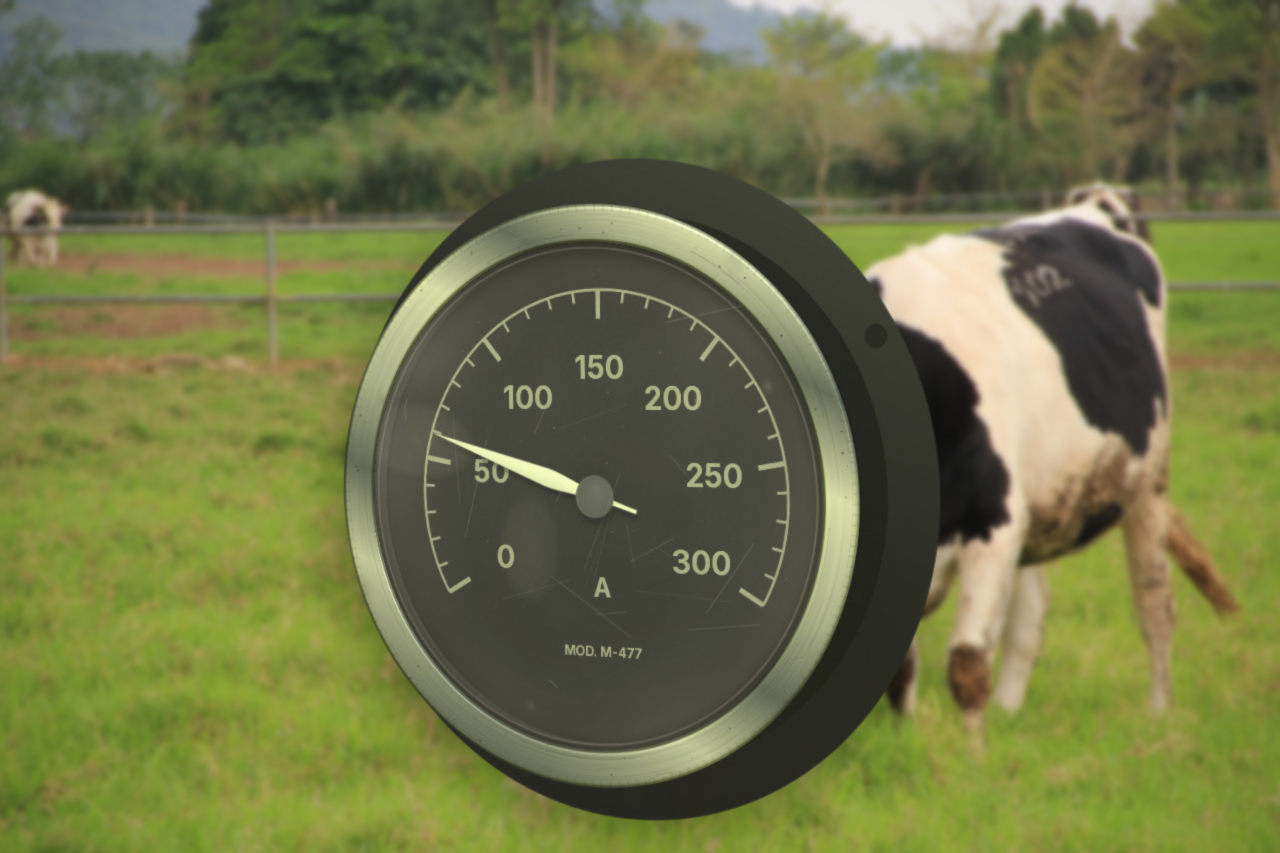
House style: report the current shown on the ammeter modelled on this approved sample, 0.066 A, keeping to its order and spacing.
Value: 60 A
